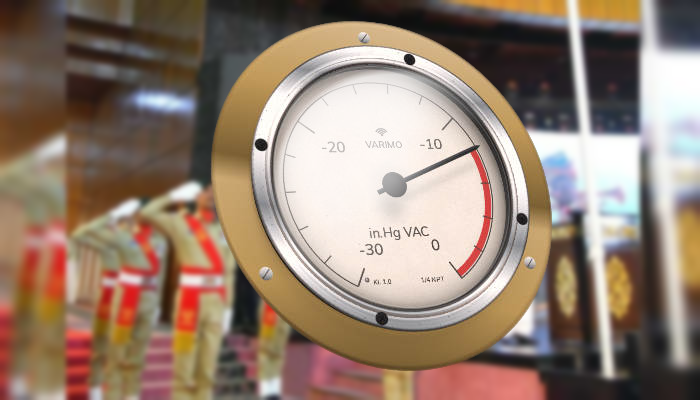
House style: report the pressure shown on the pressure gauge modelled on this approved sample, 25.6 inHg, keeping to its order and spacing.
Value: -8 inHg
